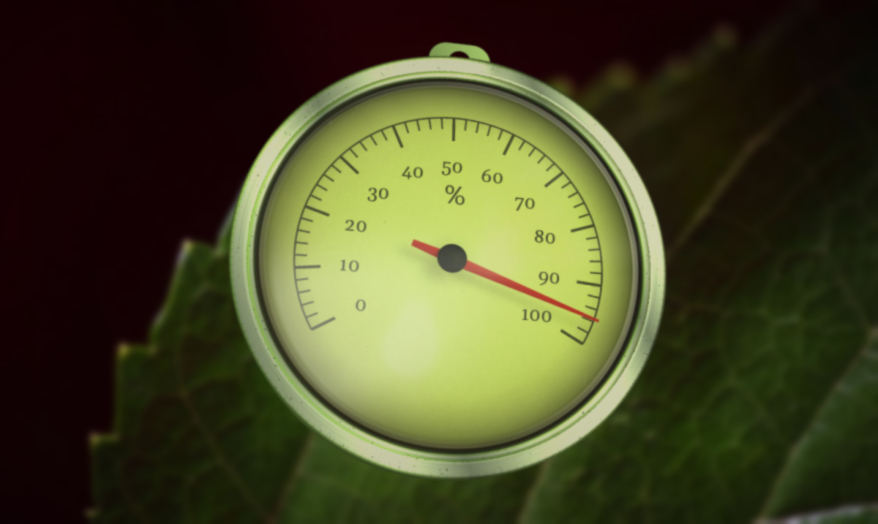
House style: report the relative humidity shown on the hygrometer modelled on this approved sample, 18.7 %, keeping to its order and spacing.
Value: 96 %
